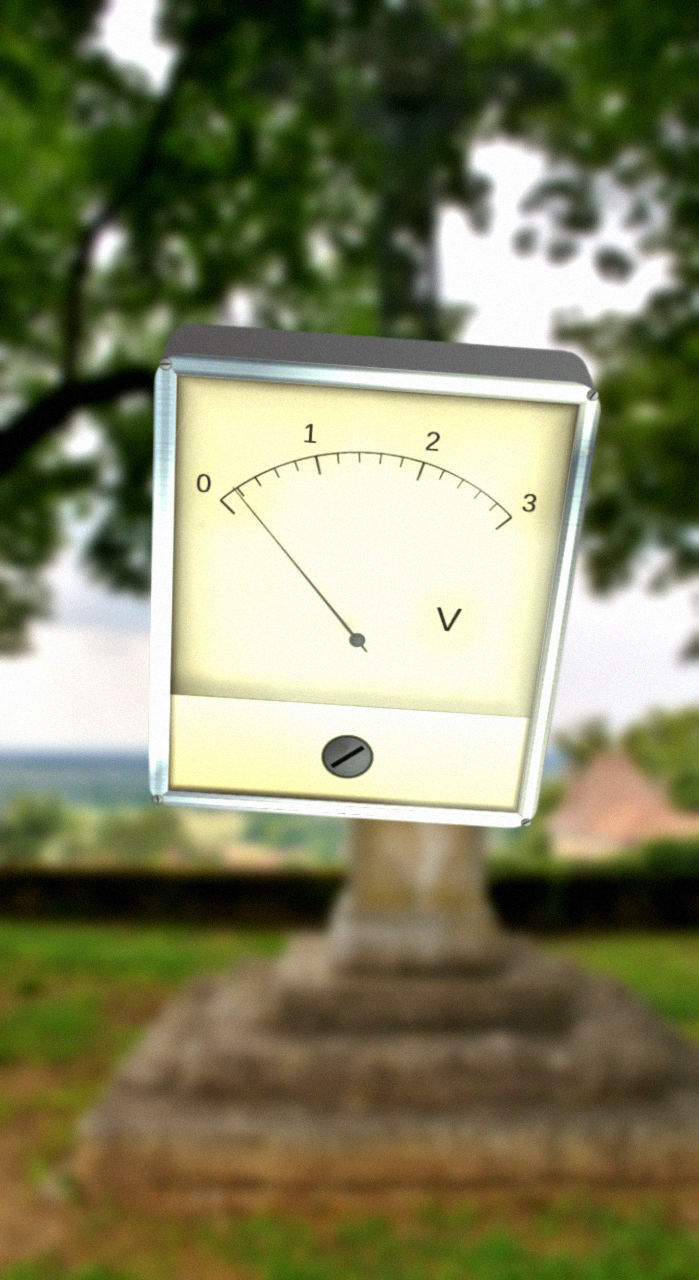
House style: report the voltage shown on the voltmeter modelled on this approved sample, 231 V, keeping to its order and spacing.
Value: 0.2 V
